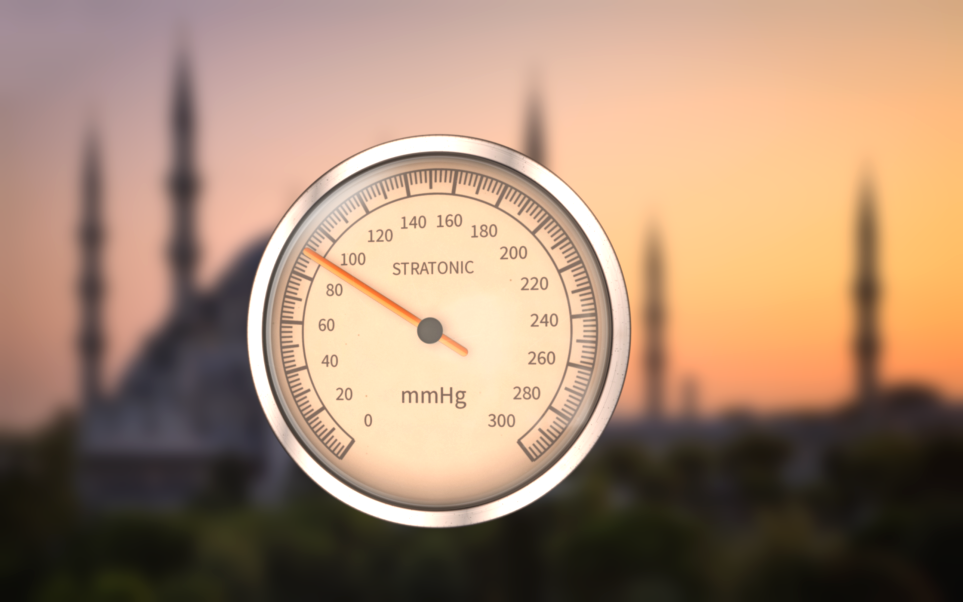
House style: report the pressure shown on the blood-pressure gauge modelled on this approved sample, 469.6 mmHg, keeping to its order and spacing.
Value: 90 mmHg
